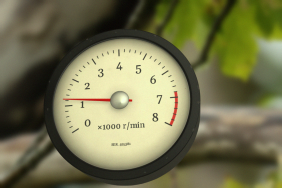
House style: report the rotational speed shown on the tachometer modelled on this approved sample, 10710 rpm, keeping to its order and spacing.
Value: 1200 rpm
